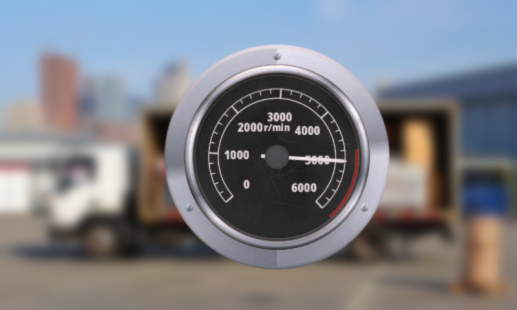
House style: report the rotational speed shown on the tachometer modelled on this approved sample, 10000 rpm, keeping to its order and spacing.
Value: 5000 rpm
